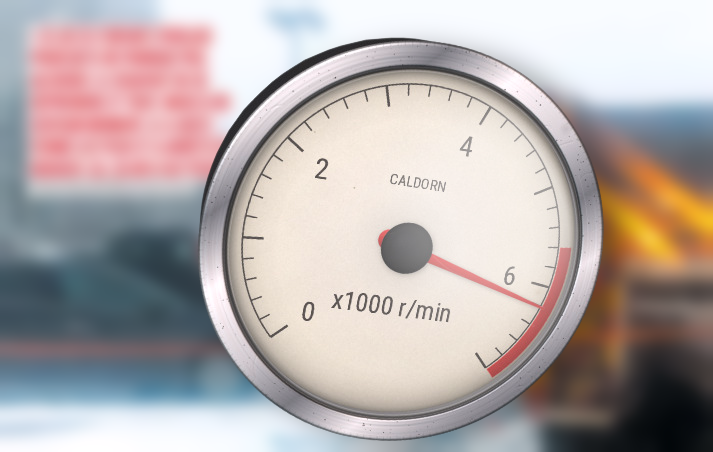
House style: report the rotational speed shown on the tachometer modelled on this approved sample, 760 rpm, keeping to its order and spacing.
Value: 6200 rpm
